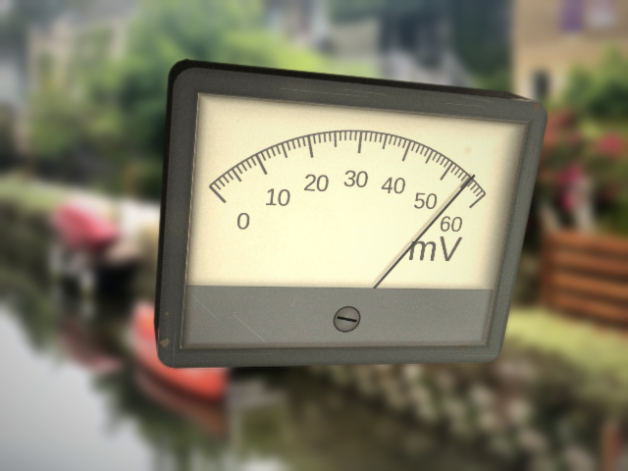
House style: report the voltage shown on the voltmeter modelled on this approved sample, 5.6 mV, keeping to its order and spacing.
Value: 55 mV
